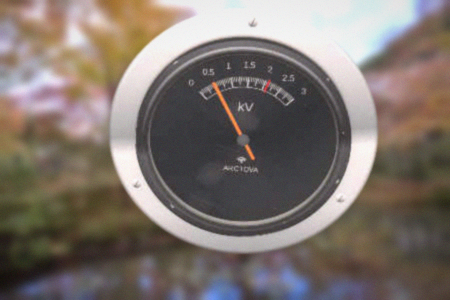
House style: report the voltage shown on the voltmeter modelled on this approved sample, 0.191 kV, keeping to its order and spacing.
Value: 0.5 kV
